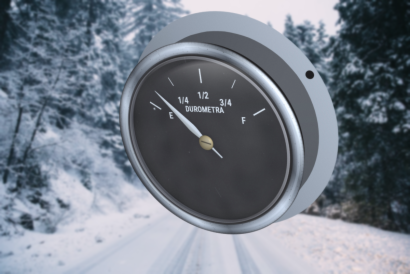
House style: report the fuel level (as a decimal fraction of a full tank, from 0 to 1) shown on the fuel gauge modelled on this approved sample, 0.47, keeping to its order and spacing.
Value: 0.125
